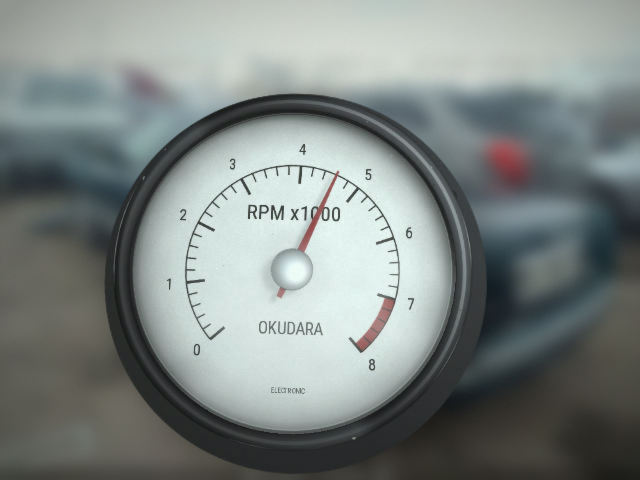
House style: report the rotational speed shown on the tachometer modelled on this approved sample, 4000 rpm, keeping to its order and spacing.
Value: 4600 rpm
